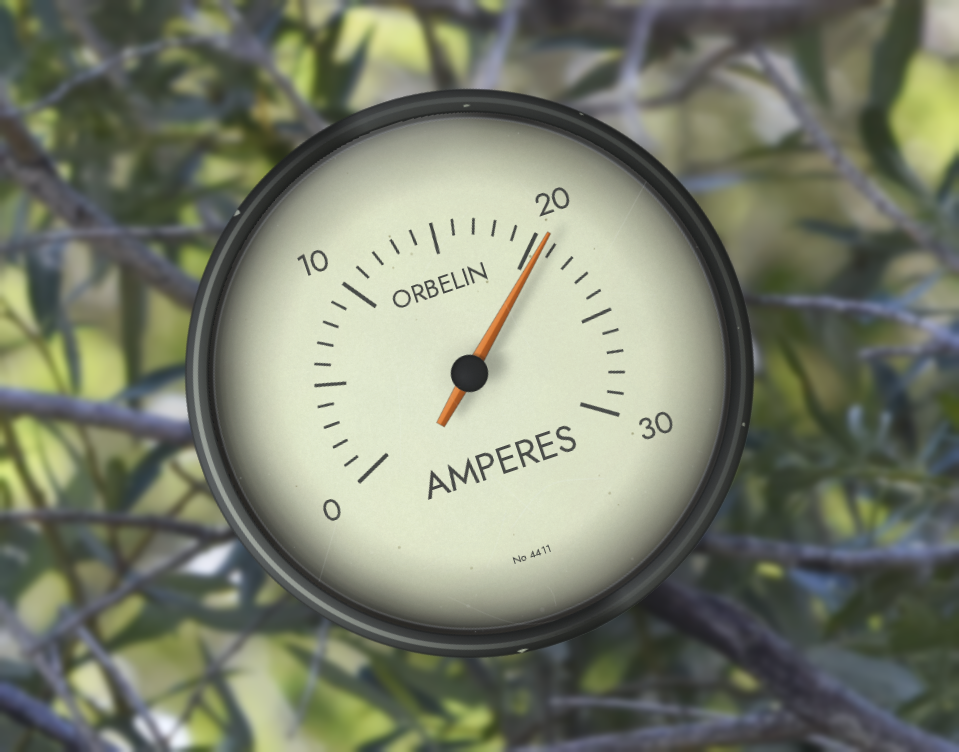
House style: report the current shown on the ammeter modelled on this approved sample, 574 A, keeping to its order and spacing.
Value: 20.5 A
